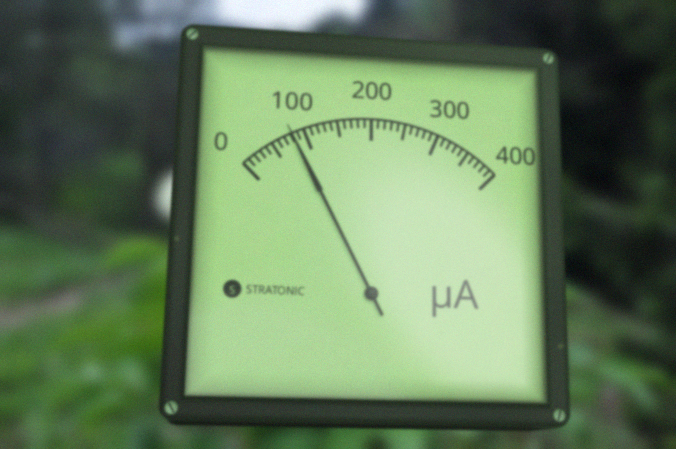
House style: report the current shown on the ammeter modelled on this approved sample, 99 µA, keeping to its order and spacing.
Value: 80 µA
